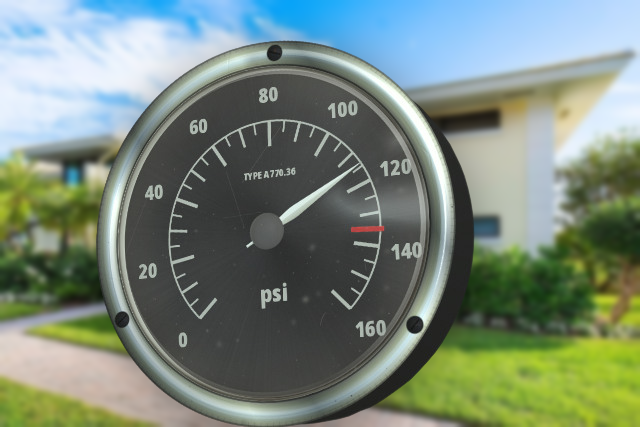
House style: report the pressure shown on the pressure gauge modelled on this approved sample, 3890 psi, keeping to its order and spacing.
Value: 115 psi
